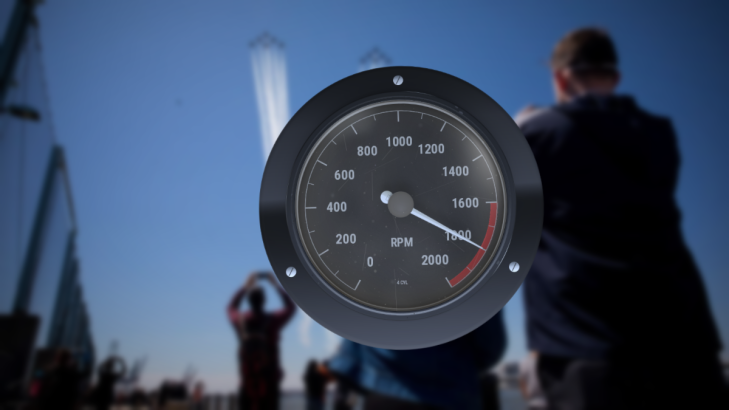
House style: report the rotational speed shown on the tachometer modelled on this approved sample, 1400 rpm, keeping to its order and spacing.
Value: 1800 rpm
